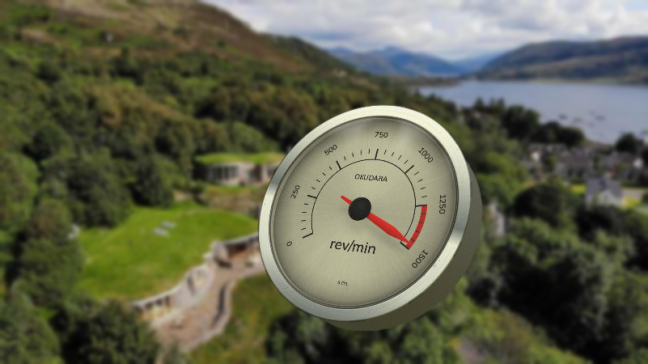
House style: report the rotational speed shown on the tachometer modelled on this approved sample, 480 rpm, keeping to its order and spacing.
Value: 1475 rpm
